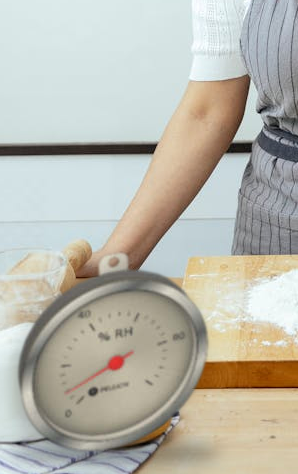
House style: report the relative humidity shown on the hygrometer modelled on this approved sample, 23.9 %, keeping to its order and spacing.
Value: 8 %
